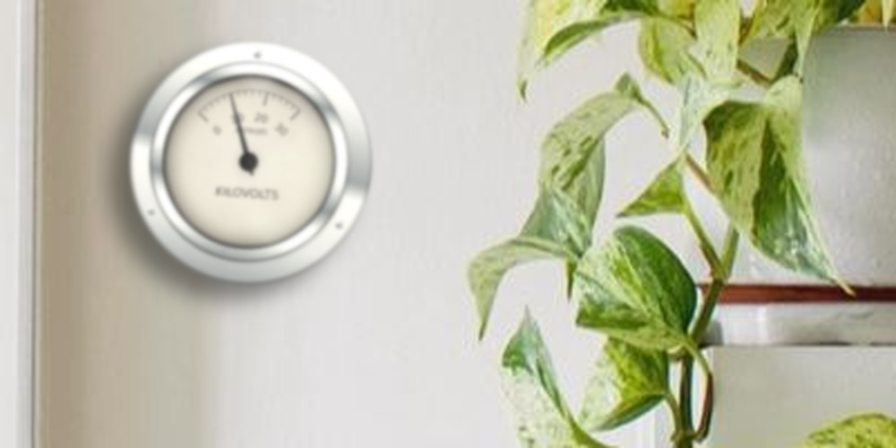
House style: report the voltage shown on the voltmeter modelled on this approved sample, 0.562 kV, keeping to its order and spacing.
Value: 10 kV
